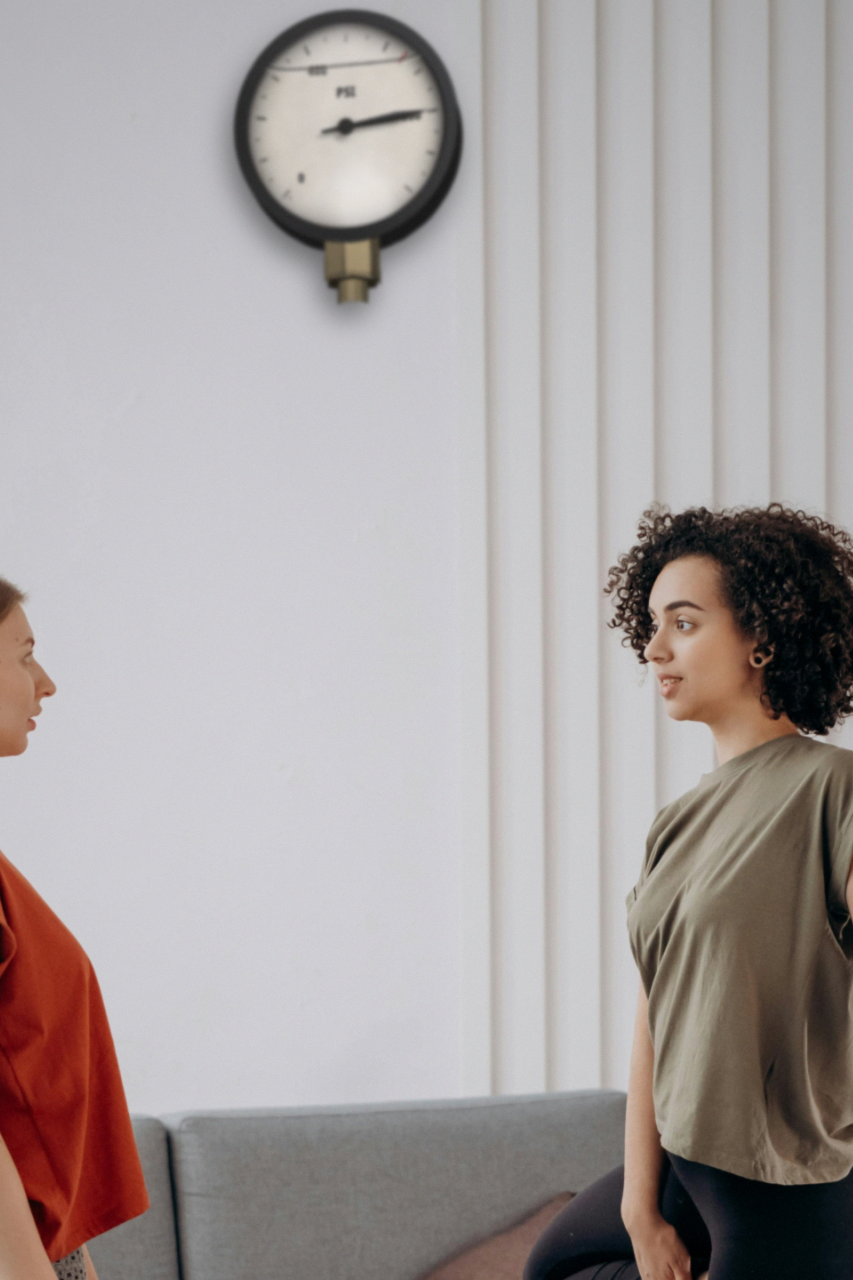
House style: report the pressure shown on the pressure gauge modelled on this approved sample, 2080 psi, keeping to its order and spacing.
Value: 800 psi
